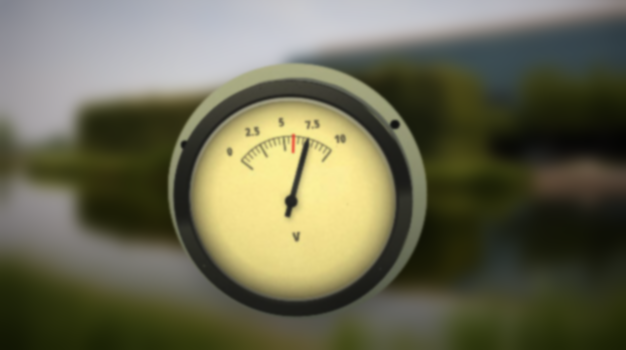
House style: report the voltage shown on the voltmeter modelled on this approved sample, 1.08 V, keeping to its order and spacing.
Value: 7.5 V
